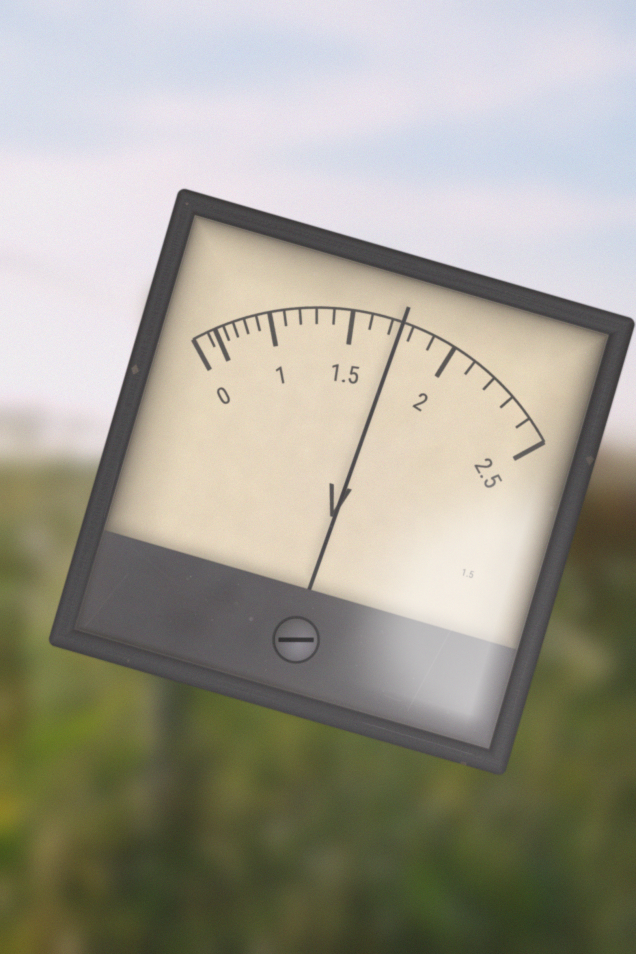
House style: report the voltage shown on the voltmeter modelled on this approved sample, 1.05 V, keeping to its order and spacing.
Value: 1.75 V
